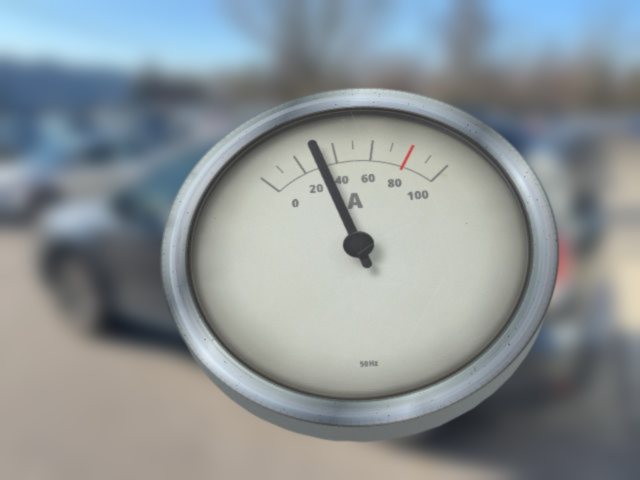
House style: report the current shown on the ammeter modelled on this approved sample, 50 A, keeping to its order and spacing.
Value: 30 A
